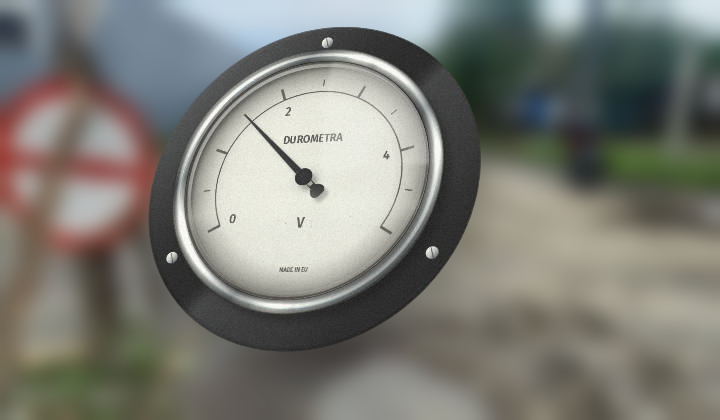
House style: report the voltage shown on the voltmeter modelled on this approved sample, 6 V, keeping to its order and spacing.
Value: 1.5 V
